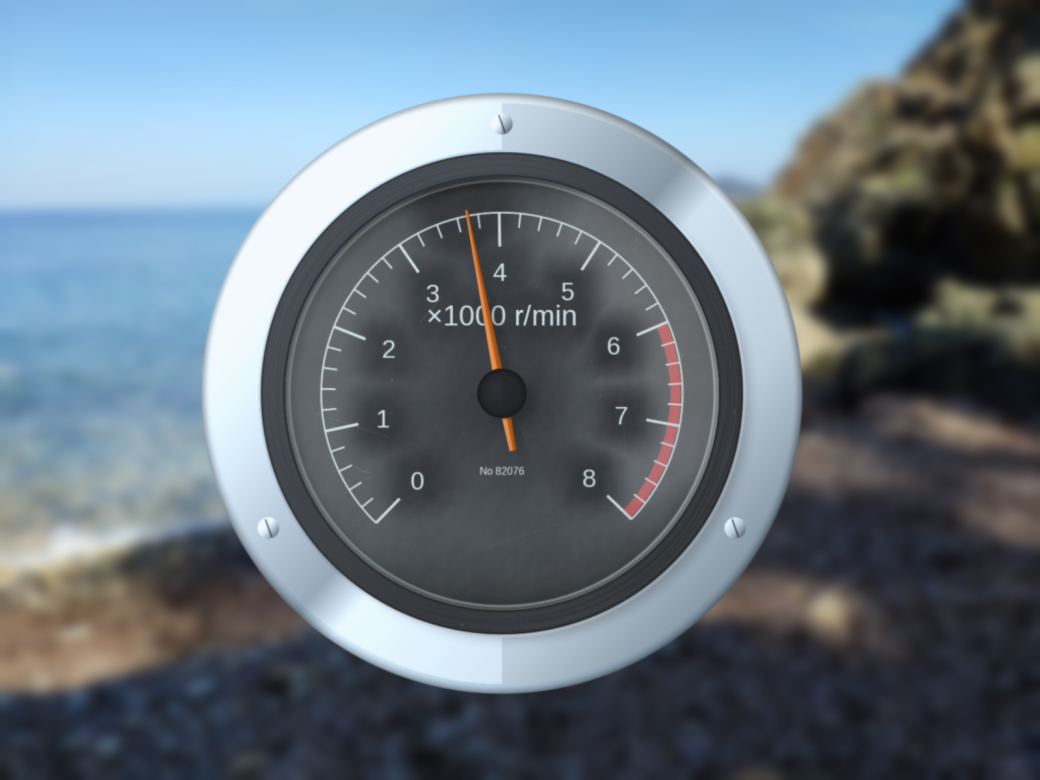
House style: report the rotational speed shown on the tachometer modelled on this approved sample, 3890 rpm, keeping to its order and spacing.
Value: 3700 rpm
